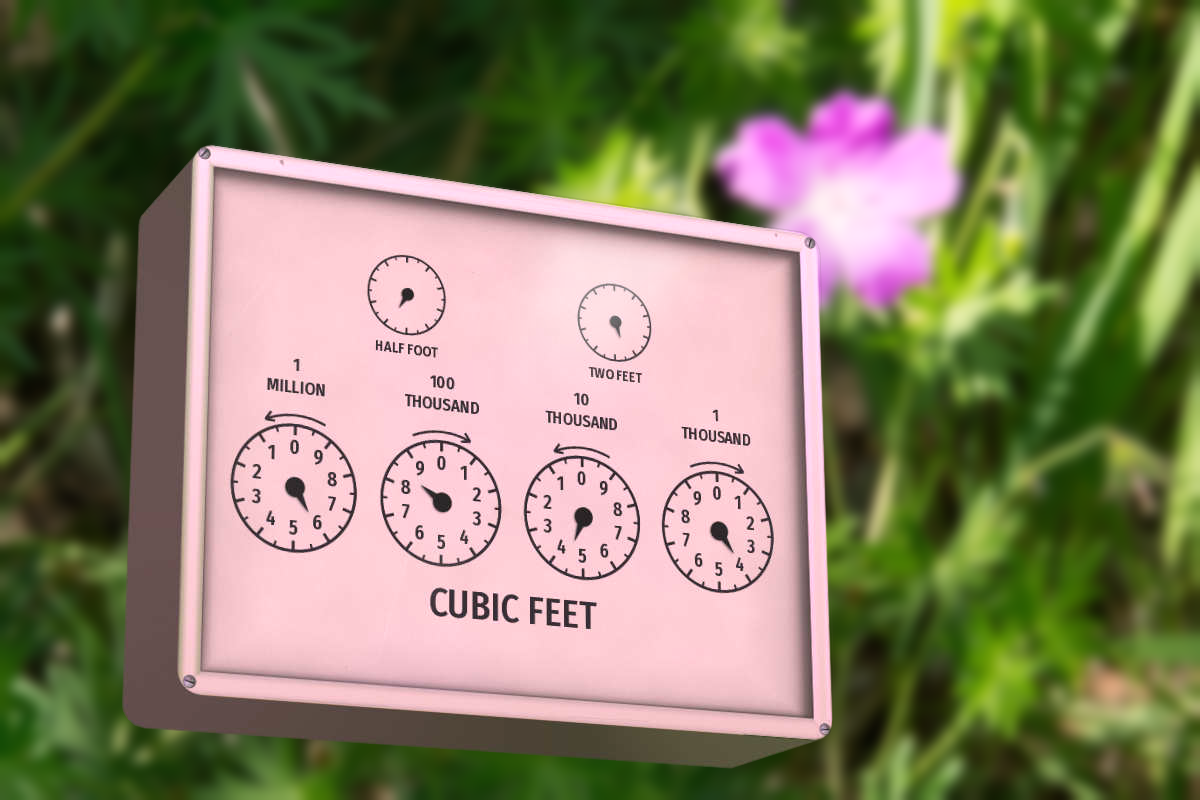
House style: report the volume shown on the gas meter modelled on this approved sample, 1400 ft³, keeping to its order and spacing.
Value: 584400 ft³
